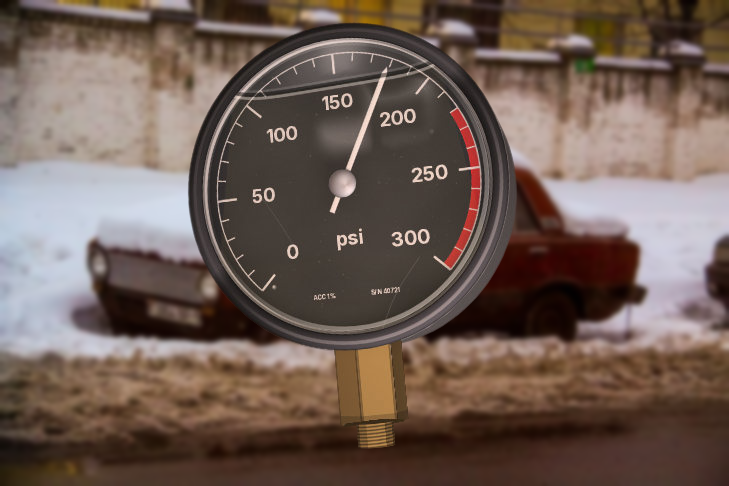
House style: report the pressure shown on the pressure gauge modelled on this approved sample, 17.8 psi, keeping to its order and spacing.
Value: 180 psi
